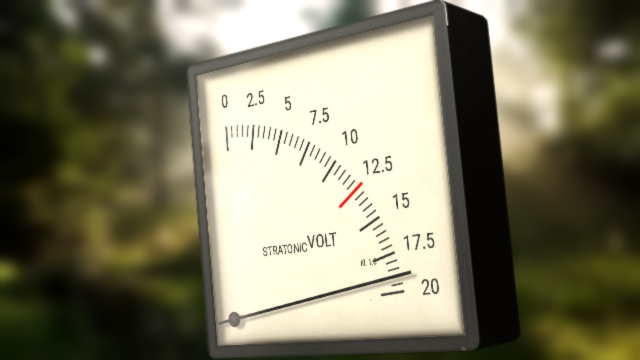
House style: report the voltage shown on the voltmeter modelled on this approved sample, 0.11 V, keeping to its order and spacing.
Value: 19 V
